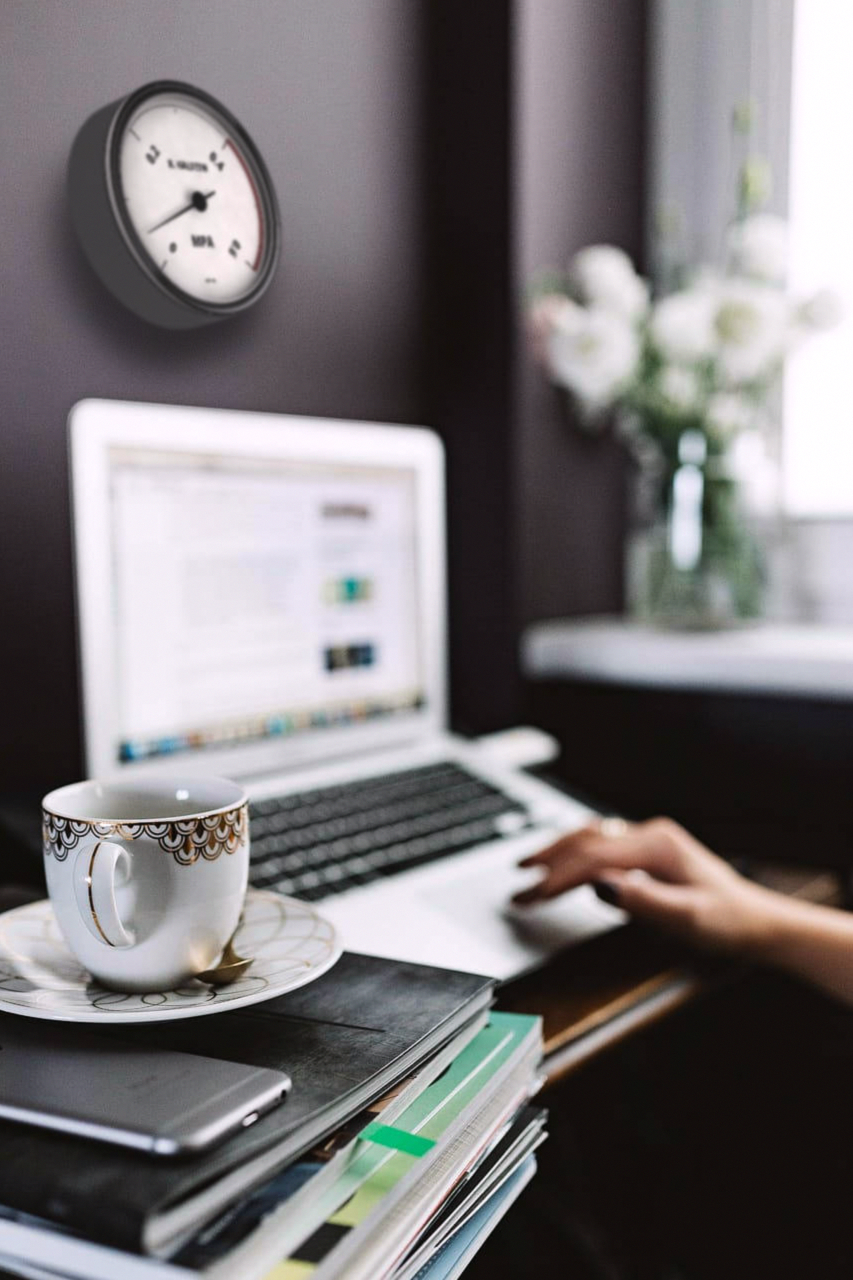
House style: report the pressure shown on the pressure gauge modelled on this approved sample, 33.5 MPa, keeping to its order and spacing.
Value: 0.05 MPa
